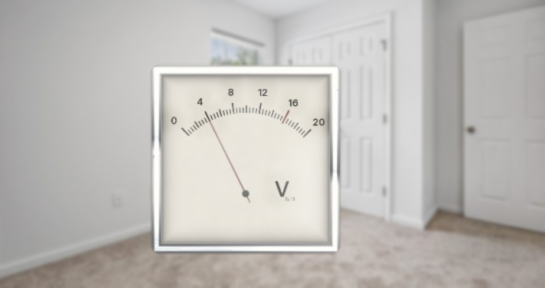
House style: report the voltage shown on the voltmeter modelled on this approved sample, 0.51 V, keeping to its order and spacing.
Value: 4 V
